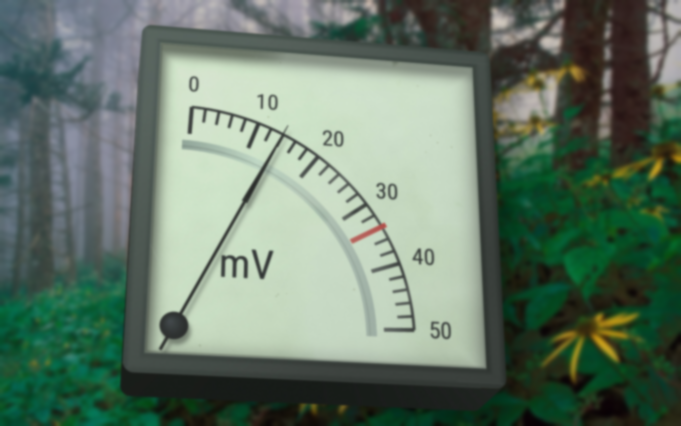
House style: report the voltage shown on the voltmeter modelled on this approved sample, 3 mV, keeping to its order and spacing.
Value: 14 mV
